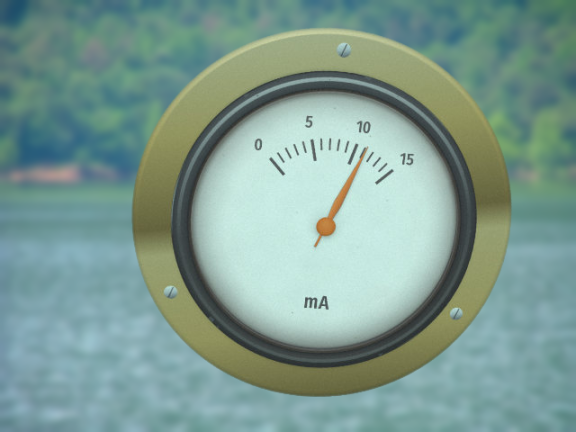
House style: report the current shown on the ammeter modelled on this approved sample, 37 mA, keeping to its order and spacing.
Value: 11 mA
